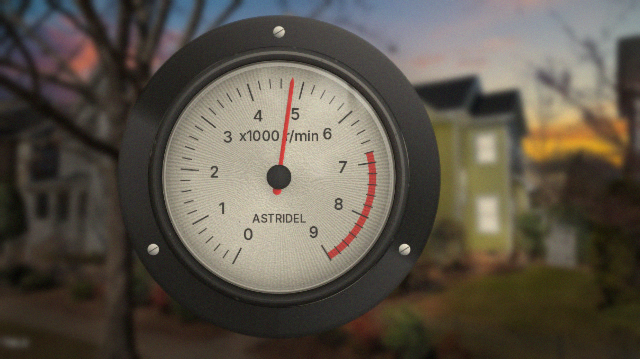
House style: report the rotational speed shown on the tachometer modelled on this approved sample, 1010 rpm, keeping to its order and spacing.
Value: 4800 rpm
